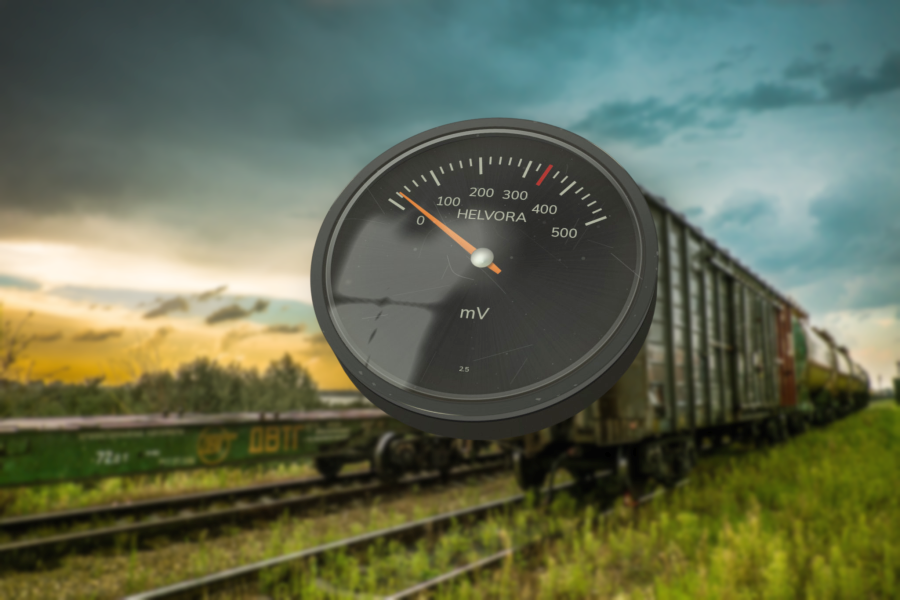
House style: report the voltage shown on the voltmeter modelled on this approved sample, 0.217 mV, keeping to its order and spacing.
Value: 20 mV
